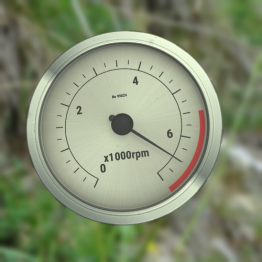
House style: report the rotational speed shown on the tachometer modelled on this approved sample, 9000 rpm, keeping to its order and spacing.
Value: 6500 rpm
